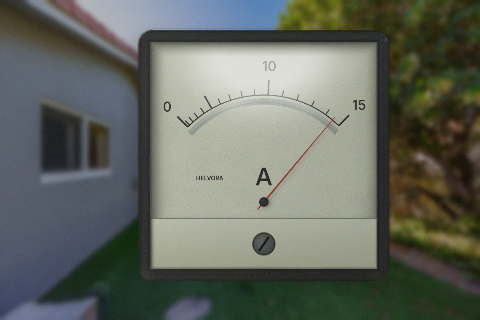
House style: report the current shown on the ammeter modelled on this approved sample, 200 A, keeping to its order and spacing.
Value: 14.5 A
